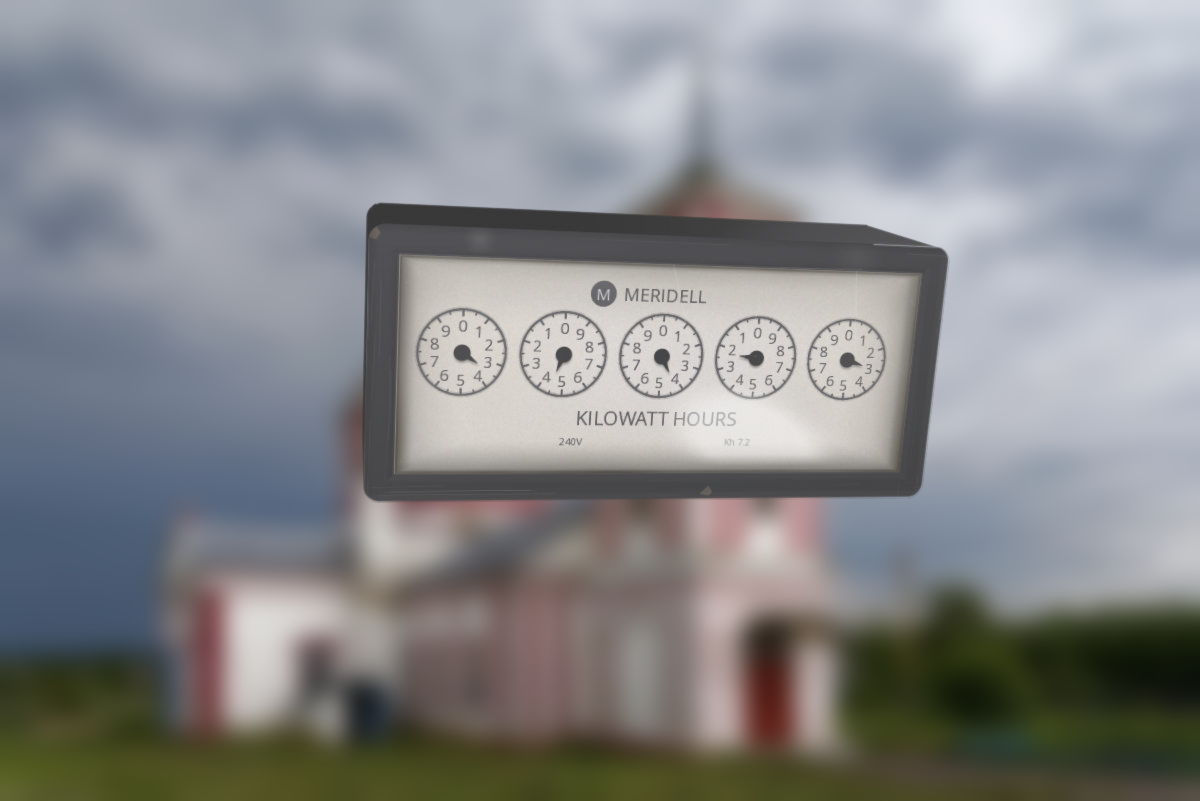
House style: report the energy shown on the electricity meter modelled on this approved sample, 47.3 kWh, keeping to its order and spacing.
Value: 34423 kWh
